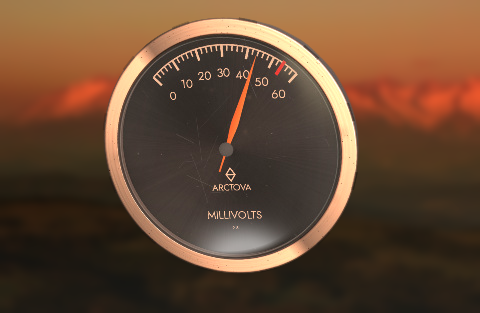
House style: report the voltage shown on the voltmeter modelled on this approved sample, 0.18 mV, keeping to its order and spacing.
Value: 44 mV
